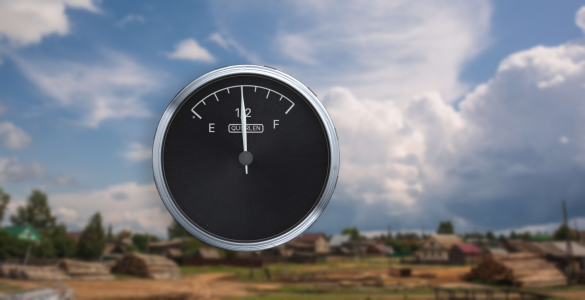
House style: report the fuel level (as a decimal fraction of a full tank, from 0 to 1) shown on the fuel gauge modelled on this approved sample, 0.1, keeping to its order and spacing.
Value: 0.5
